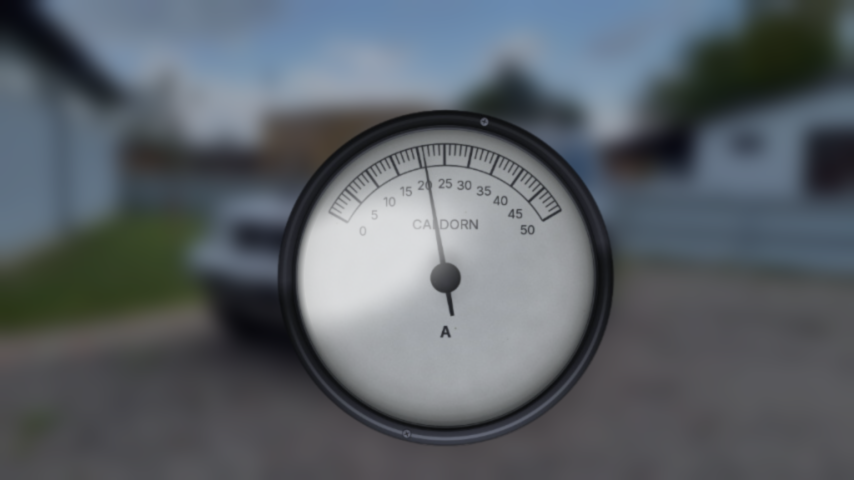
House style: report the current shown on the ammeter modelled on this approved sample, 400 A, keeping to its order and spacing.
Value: 21 A
